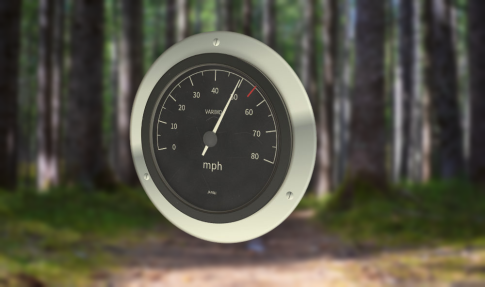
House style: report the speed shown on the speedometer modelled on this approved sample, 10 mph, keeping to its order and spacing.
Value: 50 mph
